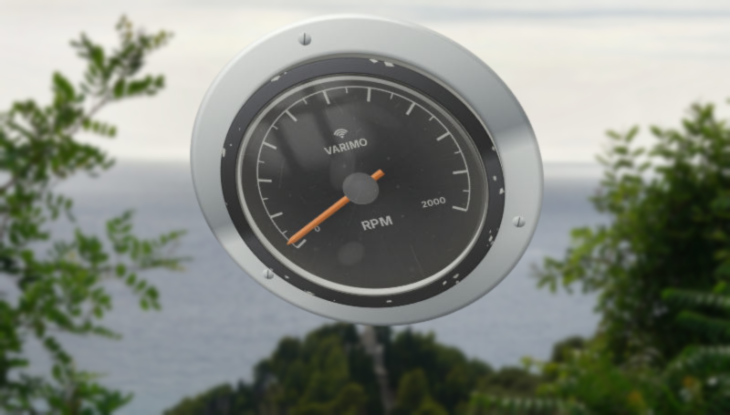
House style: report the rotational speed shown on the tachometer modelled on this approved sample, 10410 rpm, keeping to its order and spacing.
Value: 50 rpm
